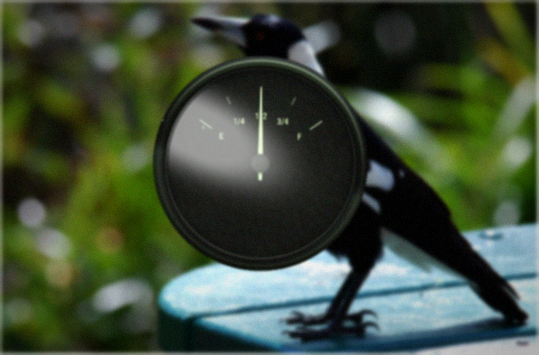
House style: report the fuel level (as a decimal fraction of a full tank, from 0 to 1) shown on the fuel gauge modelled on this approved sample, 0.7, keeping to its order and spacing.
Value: 0.5
